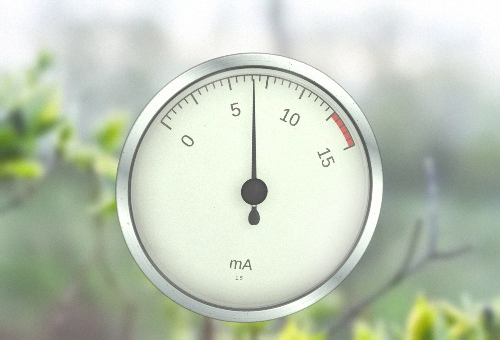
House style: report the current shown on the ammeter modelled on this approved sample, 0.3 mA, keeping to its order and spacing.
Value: 6.5 mA
